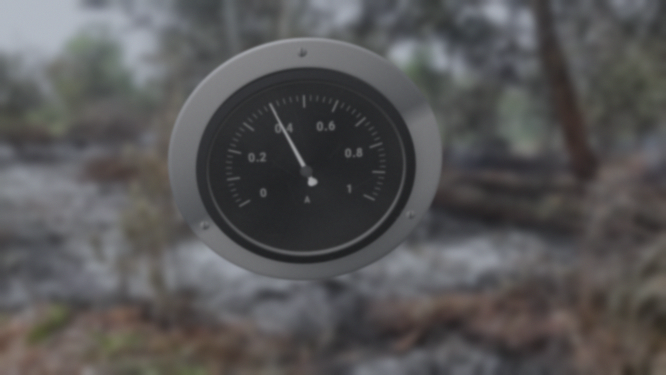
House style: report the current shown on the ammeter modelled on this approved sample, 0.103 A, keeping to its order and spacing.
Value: 0.4 A
